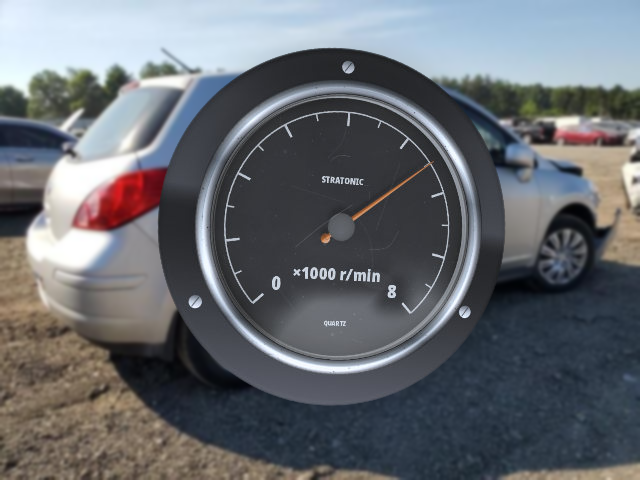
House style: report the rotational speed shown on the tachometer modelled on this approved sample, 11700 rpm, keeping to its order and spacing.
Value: 5500 rpm
